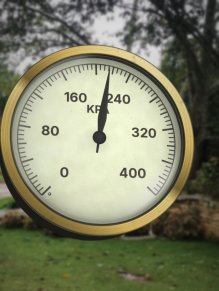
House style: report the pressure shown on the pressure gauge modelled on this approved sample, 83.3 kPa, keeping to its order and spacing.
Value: 215 kPa
